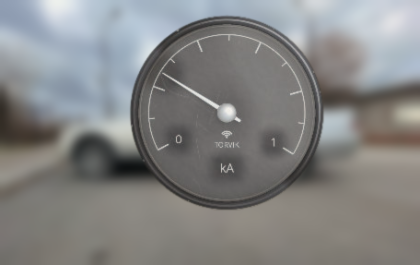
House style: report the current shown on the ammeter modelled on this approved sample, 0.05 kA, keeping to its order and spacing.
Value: 0.25 kA
